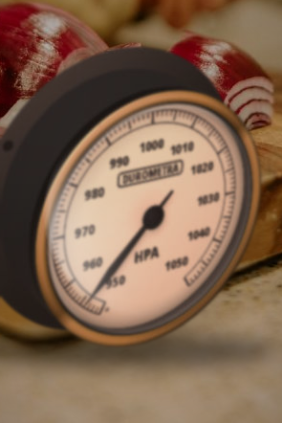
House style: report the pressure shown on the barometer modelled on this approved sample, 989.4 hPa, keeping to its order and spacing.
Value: 955 hPa
